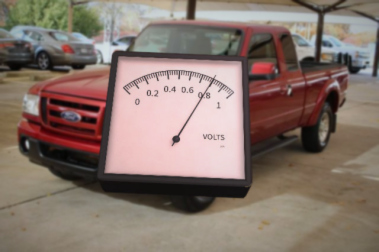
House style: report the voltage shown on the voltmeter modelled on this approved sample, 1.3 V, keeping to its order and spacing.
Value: 0.8 V
